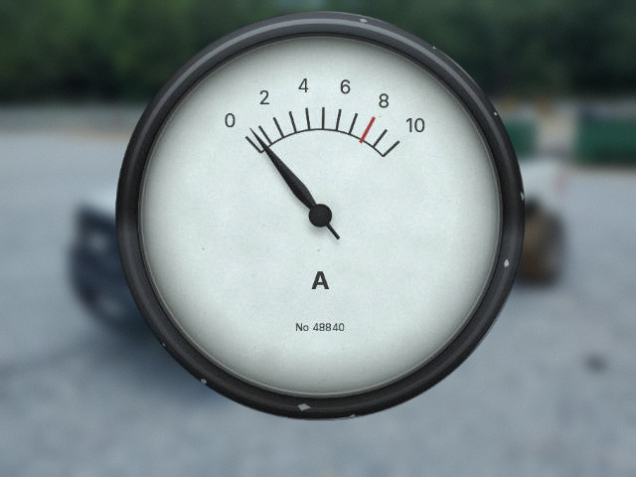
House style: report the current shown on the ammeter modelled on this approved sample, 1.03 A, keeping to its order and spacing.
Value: 0.5 A
